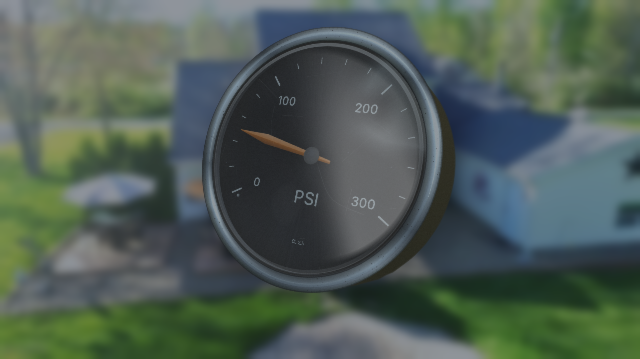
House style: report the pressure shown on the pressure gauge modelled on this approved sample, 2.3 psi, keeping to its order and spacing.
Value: 50 psi
